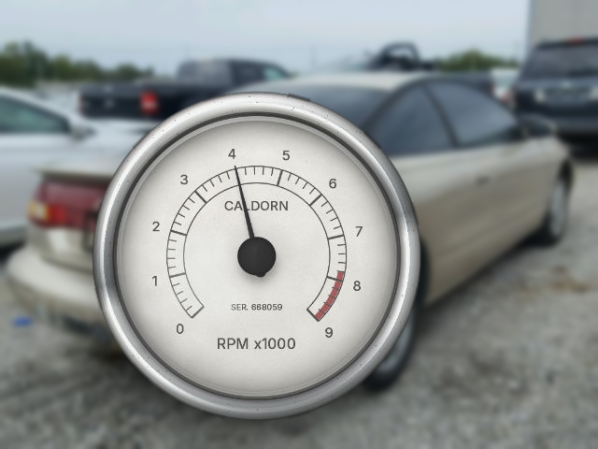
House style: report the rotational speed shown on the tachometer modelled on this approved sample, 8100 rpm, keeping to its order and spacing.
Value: 4000 rpm
